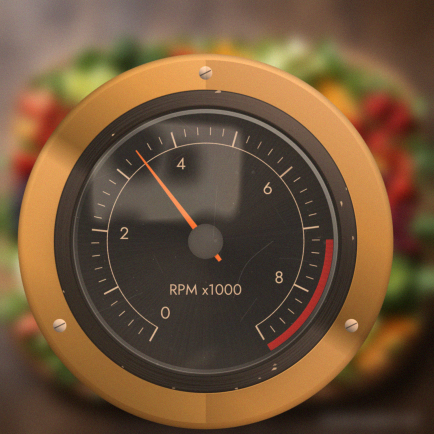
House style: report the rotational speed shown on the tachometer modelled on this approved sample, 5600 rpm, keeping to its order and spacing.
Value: 3400 rpm
